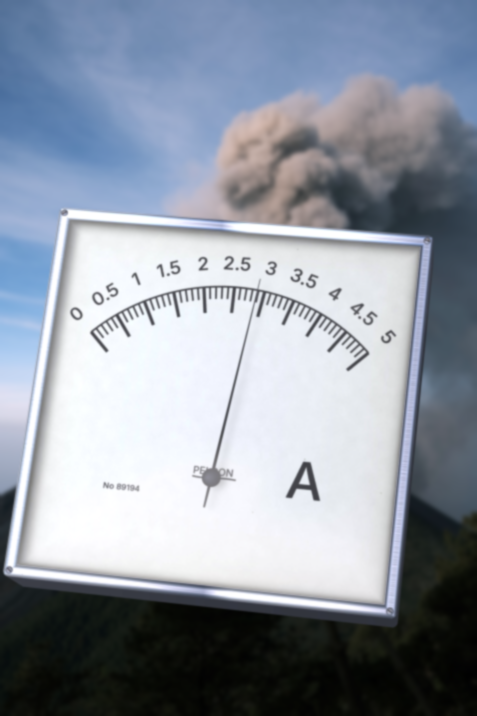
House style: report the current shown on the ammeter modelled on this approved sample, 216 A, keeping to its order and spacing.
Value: 2.9 A
